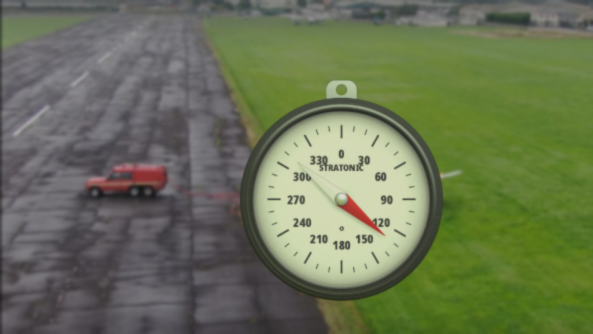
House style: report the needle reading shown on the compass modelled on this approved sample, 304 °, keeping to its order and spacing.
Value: 130 °
